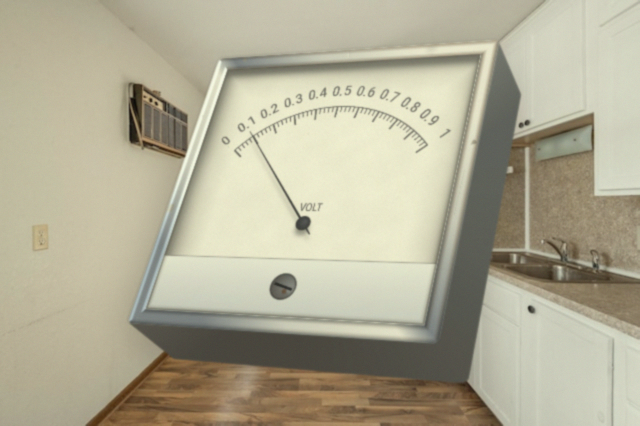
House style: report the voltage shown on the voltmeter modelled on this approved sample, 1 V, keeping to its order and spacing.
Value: 0.1 V
